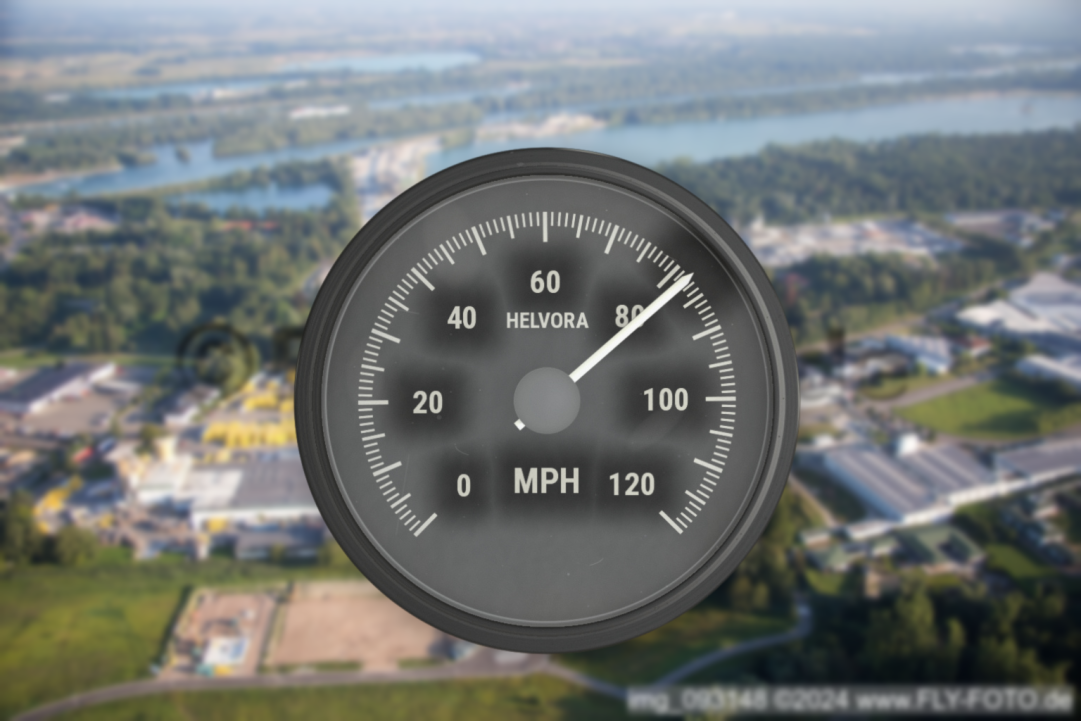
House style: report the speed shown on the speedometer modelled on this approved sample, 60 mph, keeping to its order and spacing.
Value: 82 mph
